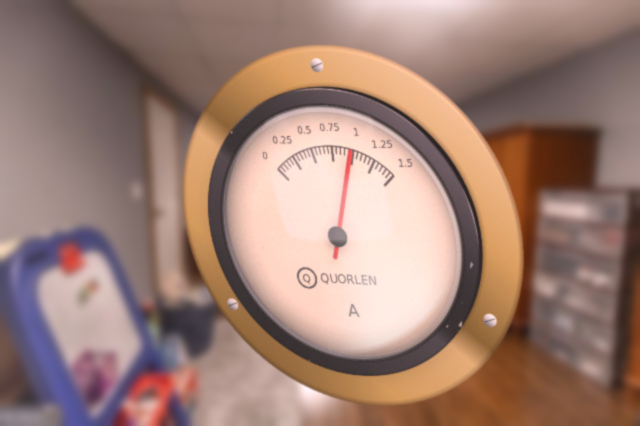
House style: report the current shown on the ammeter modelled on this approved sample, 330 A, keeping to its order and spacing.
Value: 1 A
